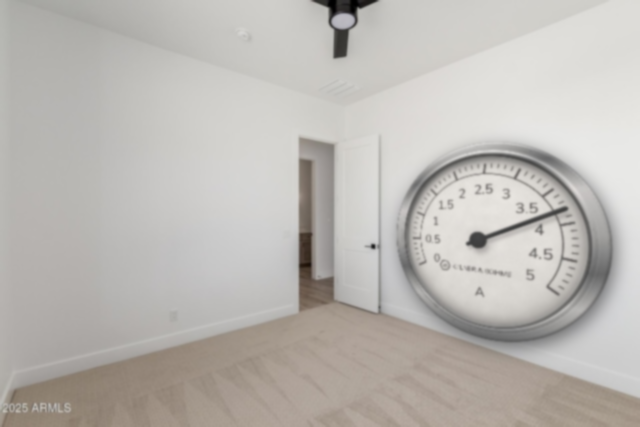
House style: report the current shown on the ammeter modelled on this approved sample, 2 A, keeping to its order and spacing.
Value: 3.8 A
